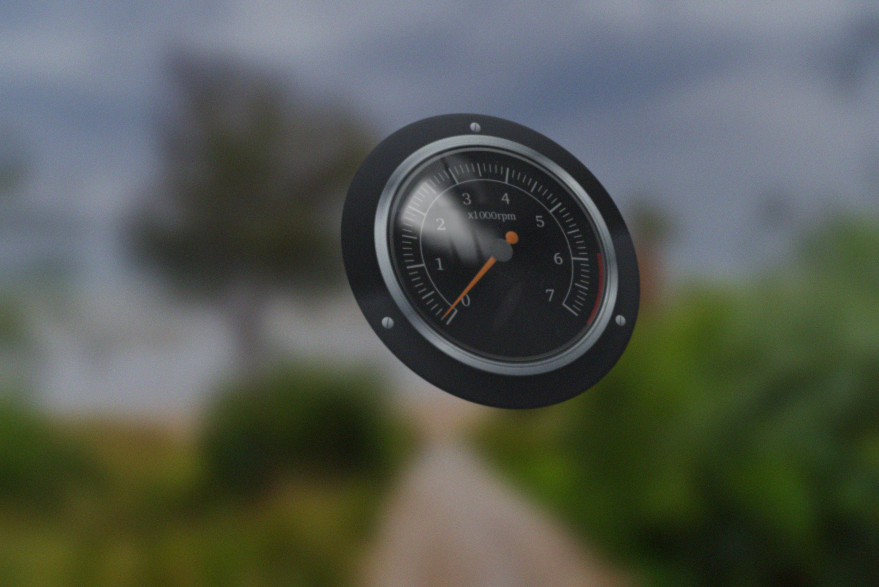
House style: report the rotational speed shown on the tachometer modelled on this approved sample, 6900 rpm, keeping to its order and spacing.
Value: 100 rpm
